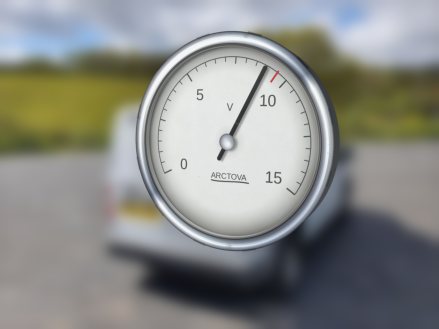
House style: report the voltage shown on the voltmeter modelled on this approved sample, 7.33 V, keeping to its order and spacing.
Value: 9 V
